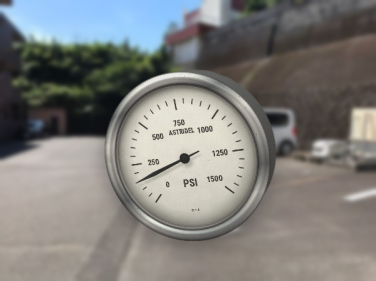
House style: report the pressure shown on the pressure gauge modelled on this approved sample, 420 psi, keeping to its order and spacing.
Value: 150 psi
